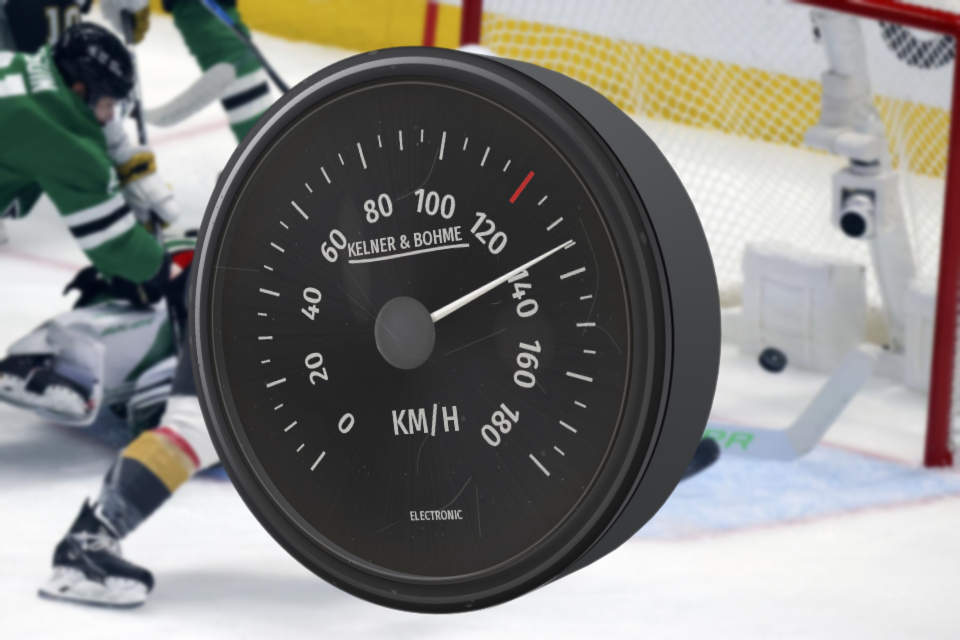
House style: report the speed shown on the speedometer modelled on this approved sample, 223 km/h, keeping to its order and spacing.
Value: 135 km/h
